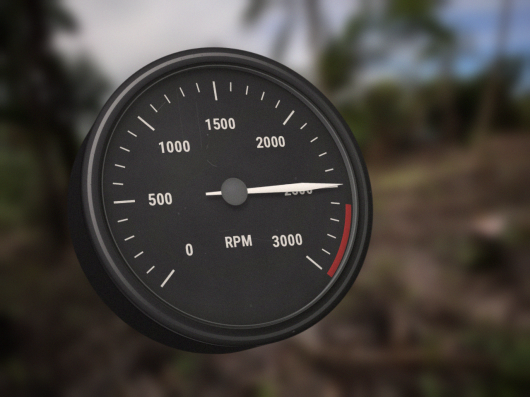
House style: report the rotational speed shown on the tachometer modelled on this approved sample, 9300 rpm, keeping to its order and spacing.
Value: 2500 rpm
